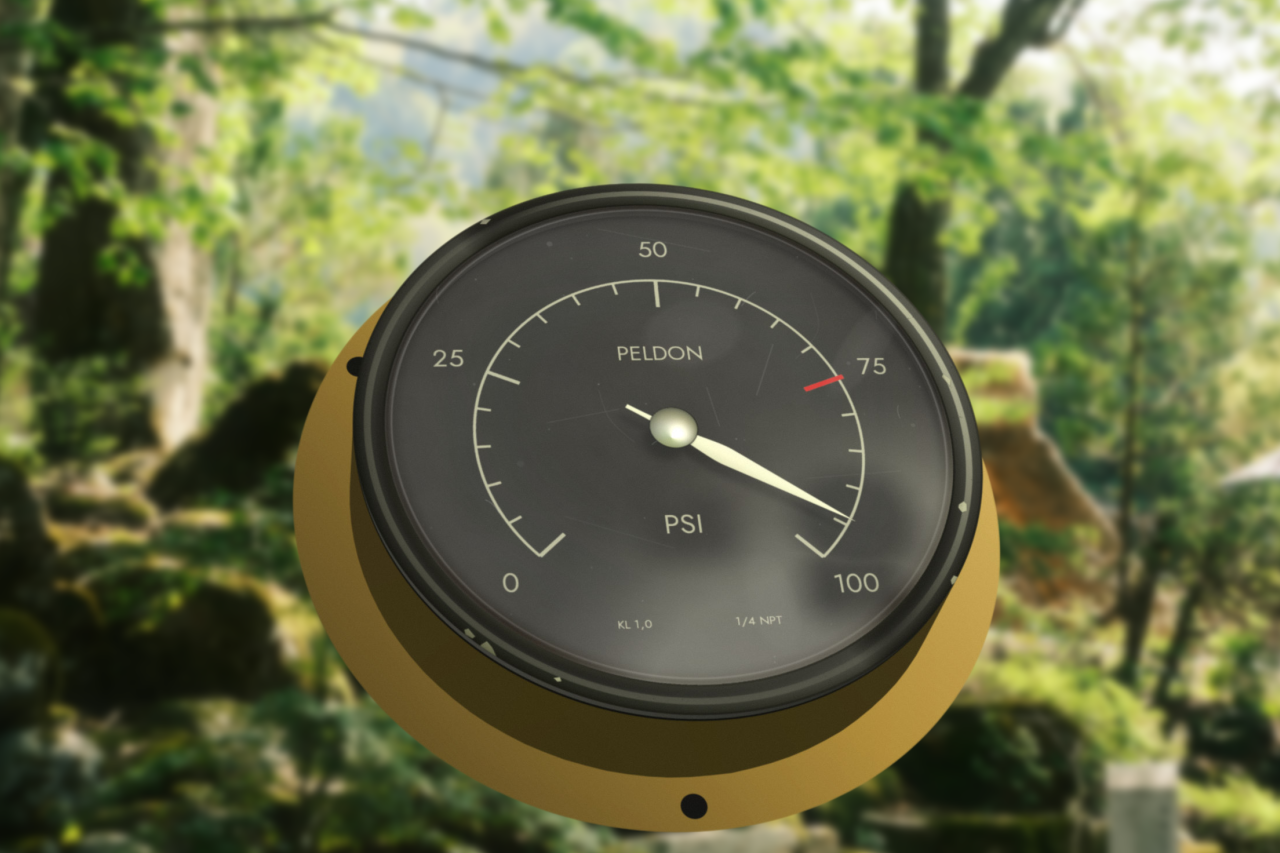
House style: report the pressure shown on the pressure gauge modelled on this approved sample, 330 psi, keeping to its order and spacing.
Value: 95 psi
